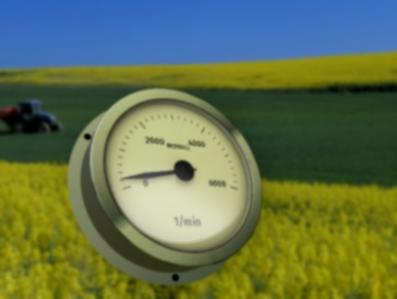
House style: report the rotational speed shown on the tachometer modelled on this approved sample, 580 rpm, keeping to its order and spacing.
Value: 200 rpm
